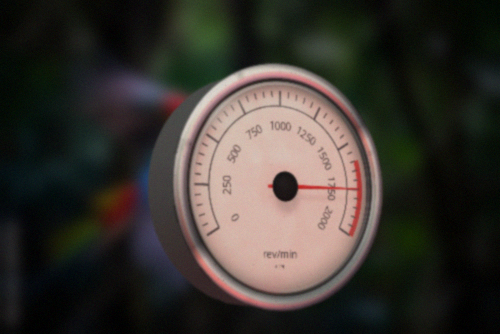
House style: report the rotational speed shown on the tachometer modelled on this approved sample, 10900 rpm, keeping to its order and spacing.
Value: 1750 rpm
